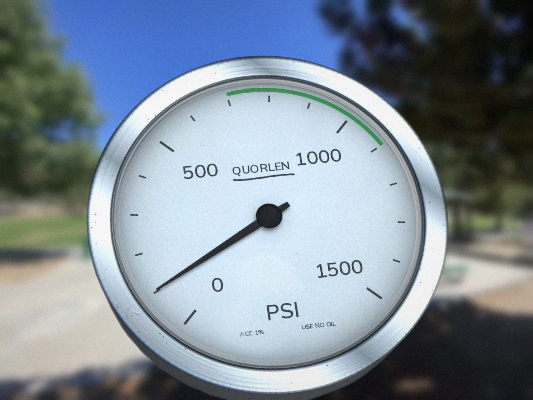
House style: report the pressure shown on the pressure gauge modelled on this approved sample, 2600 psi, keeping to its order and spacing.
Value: 100 psi
